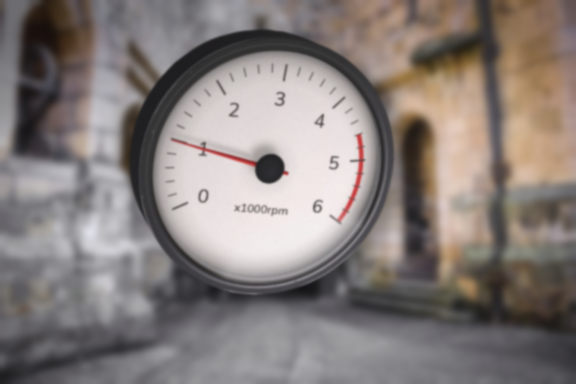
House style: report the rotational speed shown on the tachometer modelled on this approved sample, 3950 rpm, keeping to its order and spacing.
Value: 1000 rpm
